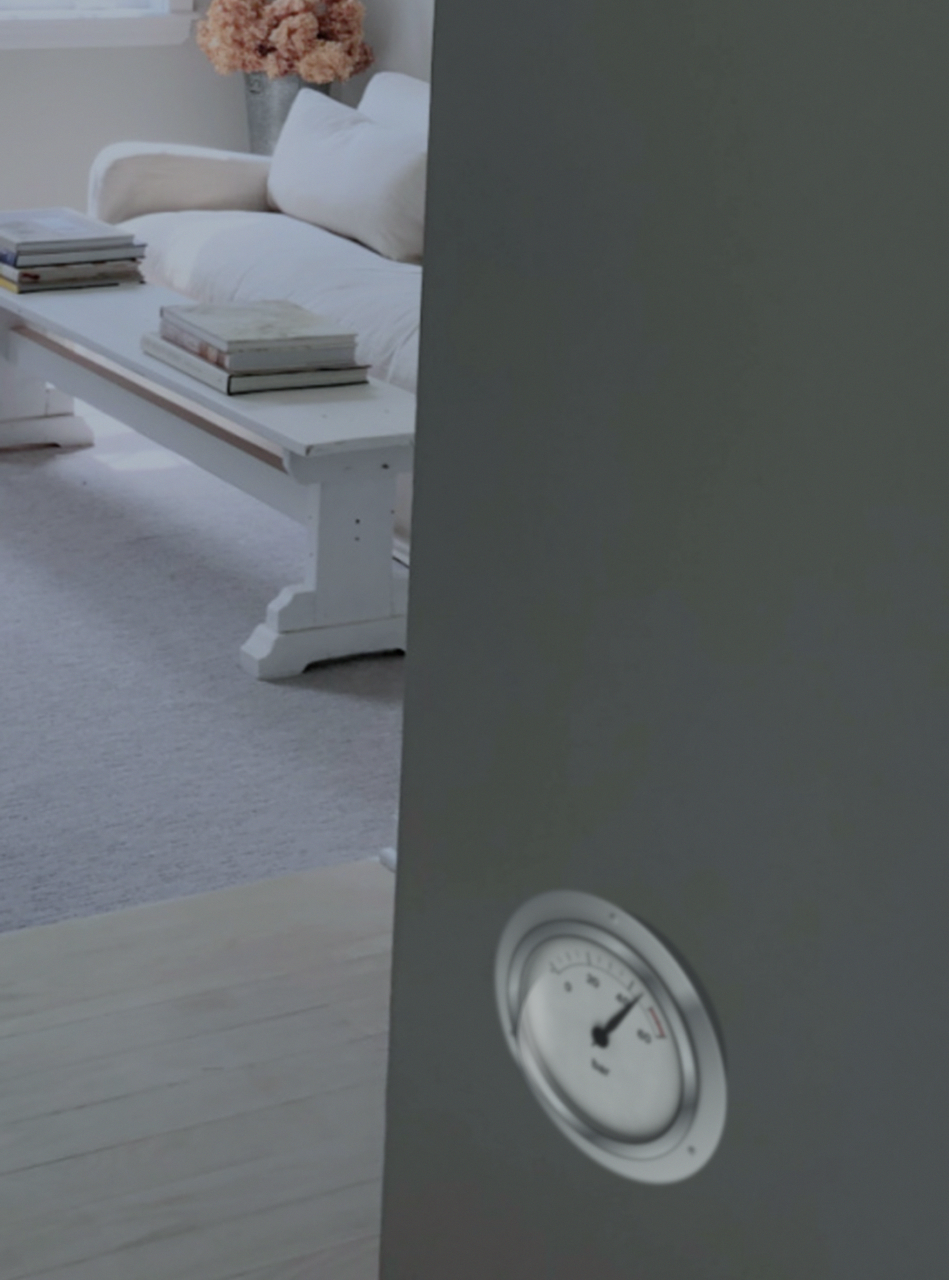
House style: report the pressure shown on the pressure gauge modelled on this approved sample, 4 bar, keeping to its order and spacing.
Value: 45 bar
